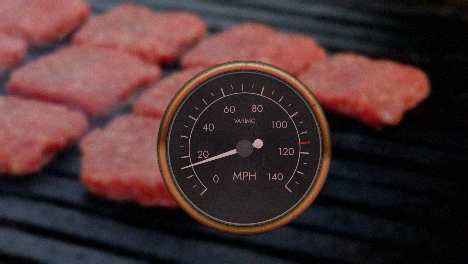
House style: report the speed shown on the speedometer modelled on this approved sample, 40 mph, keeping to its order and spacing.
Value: 15 mph
